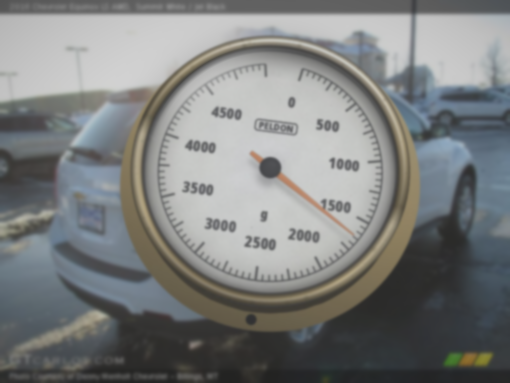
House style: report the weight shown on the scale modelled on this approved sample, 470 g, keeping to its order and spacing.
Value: 1650 g
